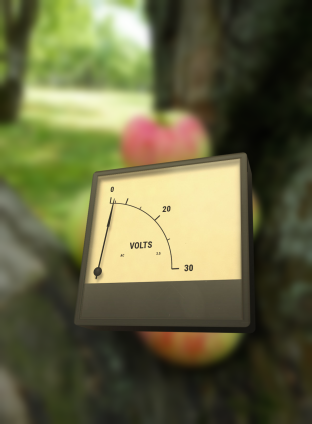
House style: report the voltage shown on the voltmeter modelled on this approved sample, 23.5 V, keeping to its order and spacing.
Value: 5 V
